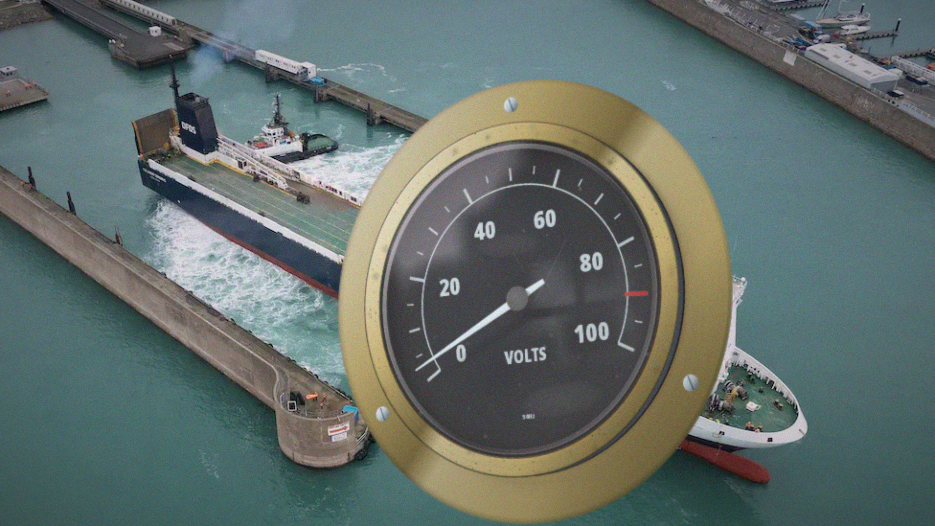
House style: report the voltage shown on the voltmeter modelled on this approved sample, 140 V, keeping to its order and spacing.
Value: 2.5 V
